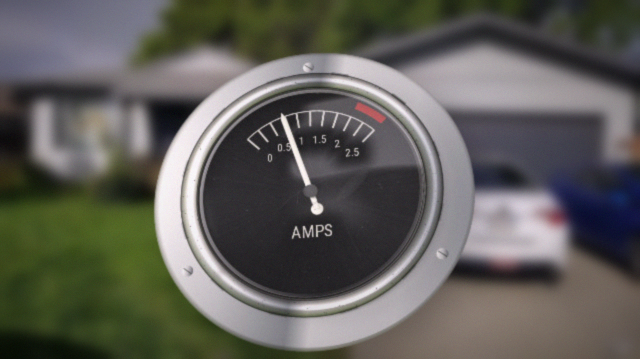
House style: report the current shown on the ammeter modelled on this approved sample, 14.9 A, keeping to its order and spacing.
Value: 0.75 A
